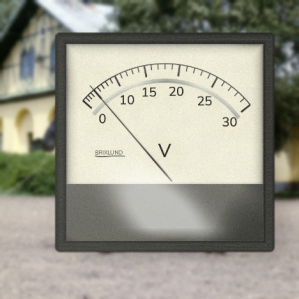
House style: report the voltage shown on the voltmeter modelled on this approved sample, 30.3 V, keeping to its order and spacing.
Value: 5 V
